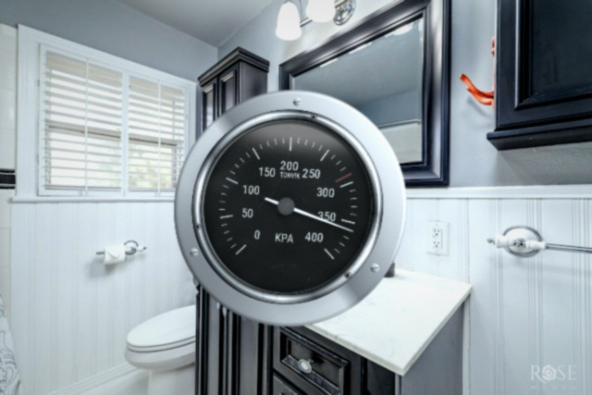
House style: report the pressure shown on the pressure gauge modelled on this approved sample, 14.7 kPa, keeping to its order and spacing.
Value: 360 kPa
